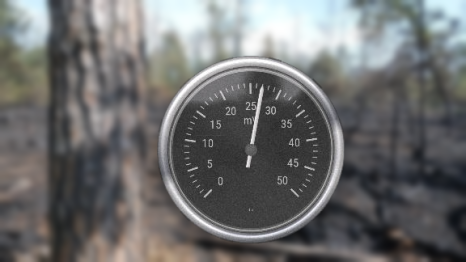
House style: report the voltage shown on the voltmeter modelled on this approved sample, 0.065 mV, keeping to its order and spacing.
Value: 27 mV
